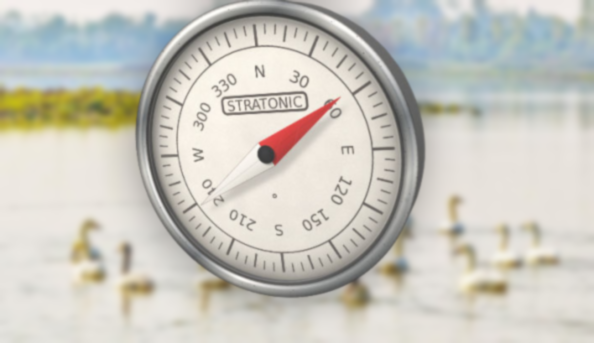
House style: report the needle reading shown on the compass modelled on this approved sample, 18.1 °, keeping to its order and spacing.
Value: 57.5 °
